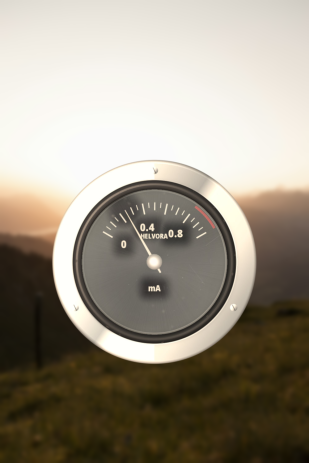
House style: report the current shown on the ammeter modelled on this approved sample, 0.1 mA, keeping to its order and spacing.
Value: 0.25 mA
